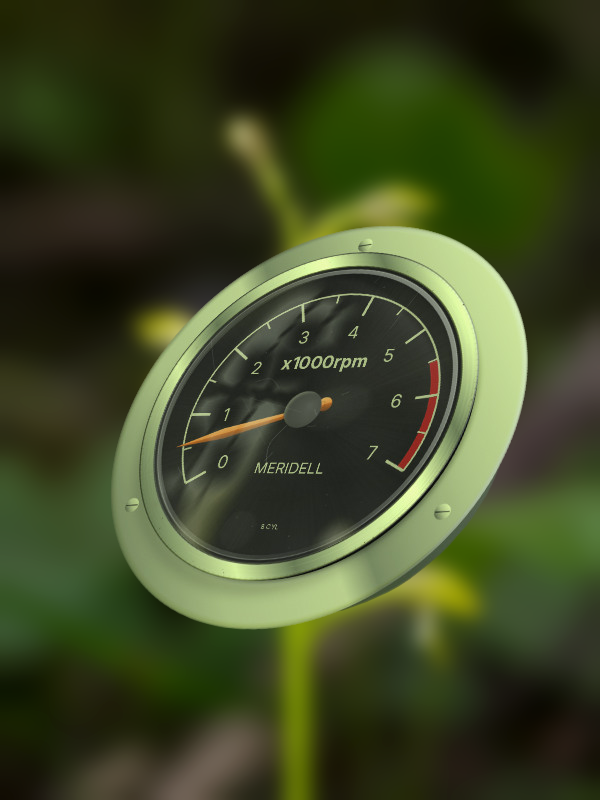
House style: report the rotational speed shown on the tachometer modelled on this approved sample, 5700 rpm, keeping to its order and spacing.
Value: 500 rpm
